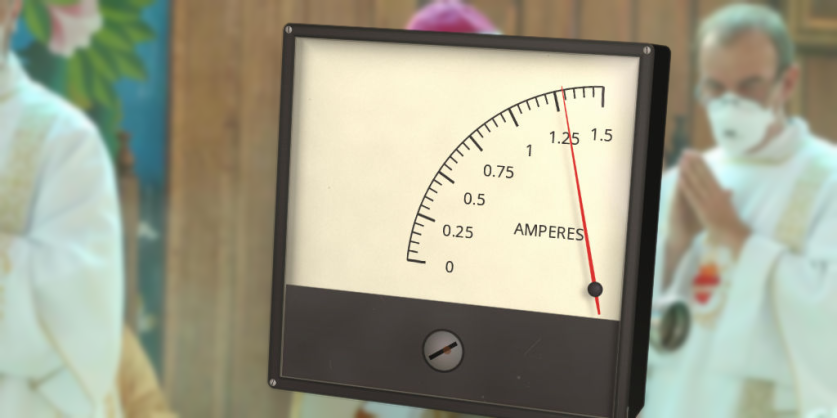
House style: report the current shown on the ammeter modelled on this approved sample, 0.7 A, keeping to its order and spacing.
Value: 1.3 A
